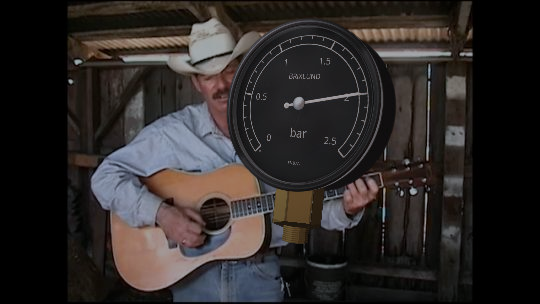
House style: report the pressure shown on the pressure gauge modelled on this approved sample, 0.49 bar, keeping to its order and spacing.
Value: 2 bar
